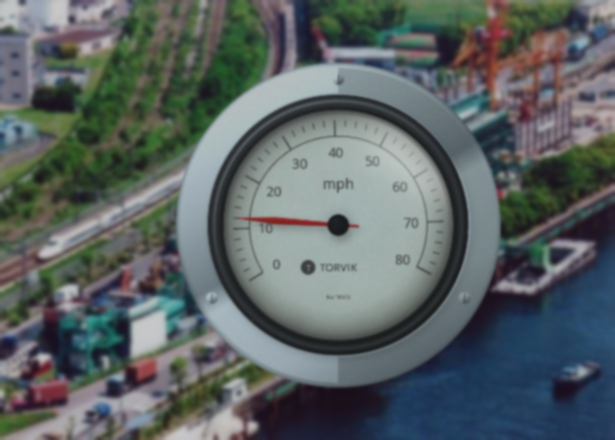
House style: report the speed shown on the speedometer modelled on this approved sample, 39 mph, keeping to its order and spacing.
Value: 12 mph
